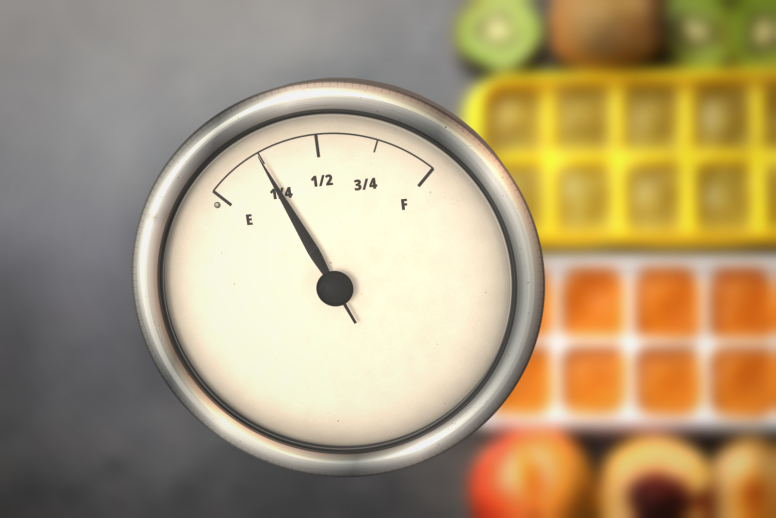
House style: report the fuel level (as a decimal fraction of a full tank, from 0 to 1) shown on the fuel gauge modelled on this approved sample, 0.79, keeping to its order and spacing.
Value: 0.25
